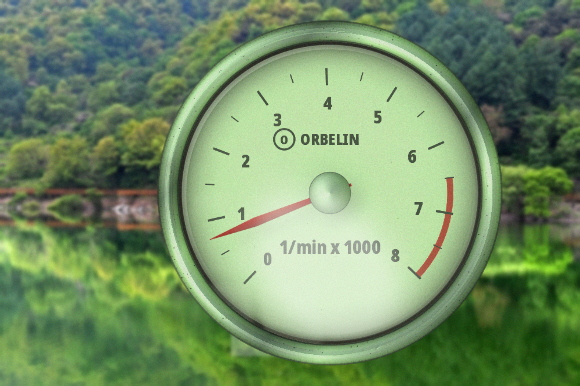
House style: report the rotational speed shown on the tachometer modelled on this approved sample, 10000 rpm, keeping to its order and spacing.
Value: 750 rpm
